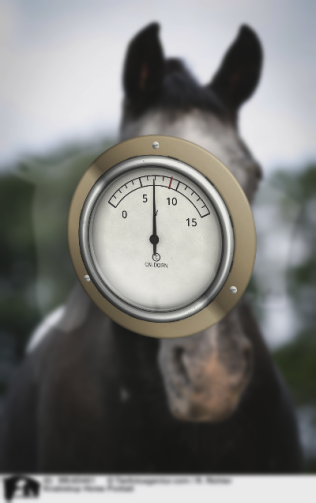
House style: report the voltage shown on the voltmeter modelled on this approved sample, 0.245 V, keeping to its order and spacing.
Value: 7 V
